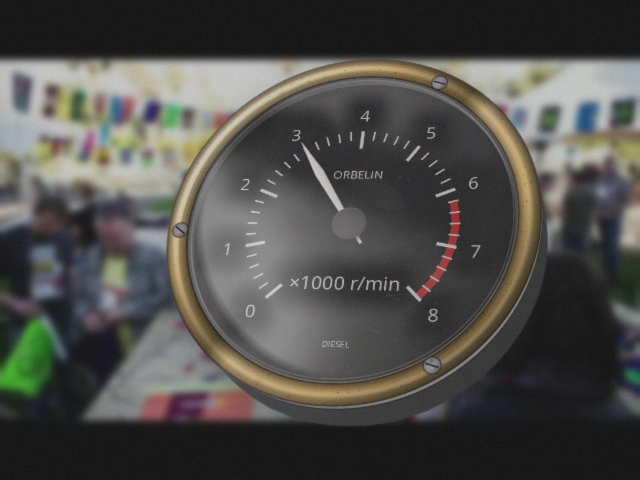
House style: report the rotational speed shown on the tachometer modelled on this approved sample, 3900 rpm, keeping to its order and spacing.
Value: 3000 rpm
